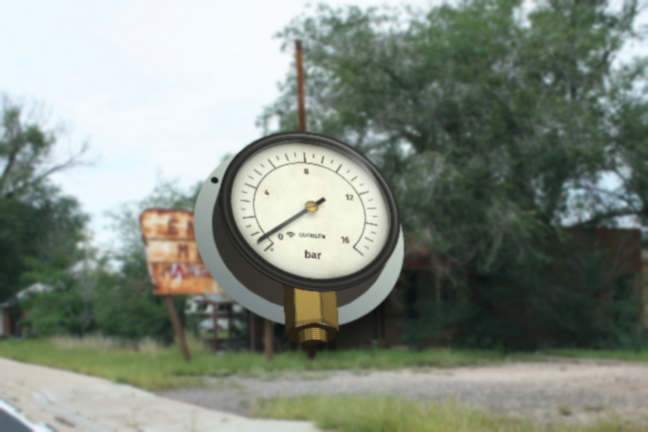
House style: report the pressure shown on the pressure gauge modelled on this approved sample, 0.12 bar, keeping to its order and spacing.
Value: 0.5 bar
